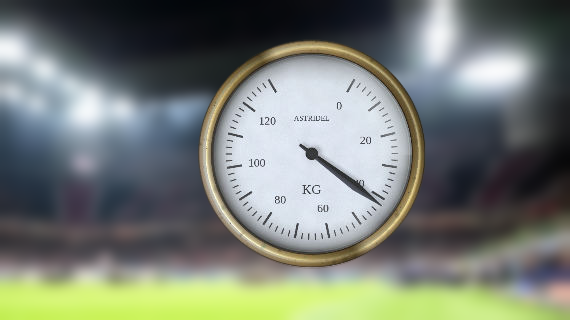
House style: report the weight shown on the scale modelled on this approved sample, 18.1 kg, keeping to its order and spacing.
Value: 42 kg
